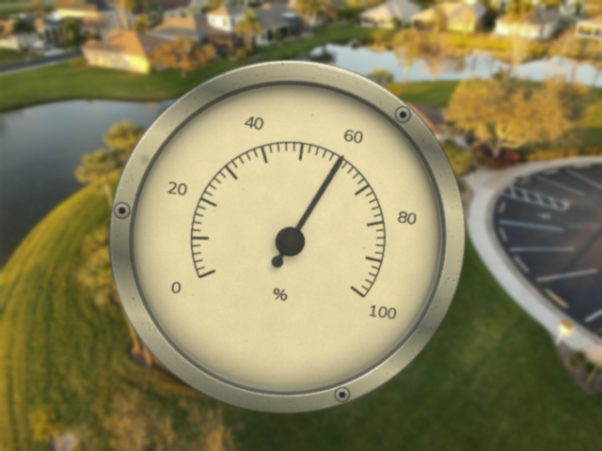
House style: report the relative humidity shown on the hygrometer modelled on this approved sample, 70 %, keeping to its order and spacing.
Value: 60 %
